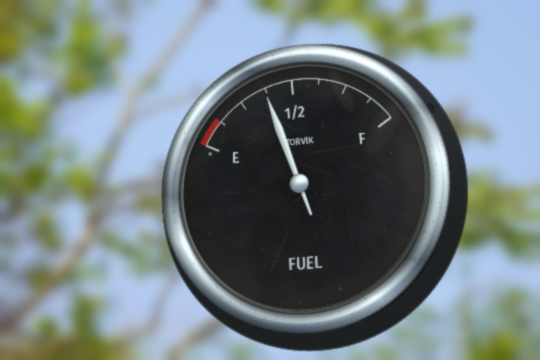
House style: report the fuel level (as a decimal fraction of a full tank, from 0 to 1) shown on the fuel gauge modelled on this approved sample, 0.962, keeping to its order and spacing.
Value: 0.375
